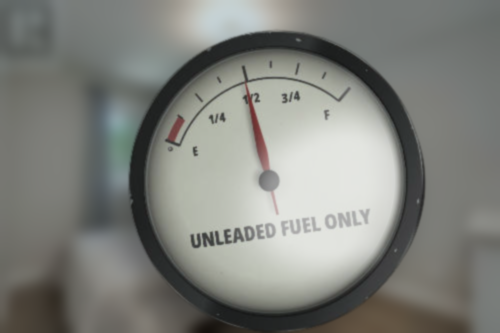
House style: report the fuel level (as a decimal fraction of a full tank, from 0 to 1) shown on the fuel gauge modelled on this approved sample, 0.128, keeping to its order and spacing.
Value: 0.5
